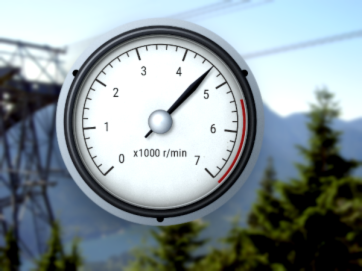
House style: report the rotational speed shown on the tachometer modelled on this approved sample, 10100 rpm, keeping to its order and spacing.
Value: 4600 rpm
